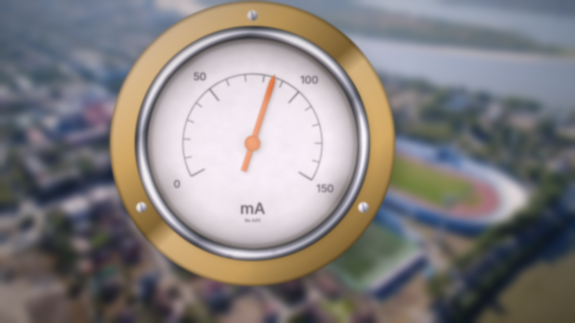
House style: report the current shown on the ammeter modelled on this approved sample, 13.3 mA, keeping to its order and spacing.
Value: 85 mA
